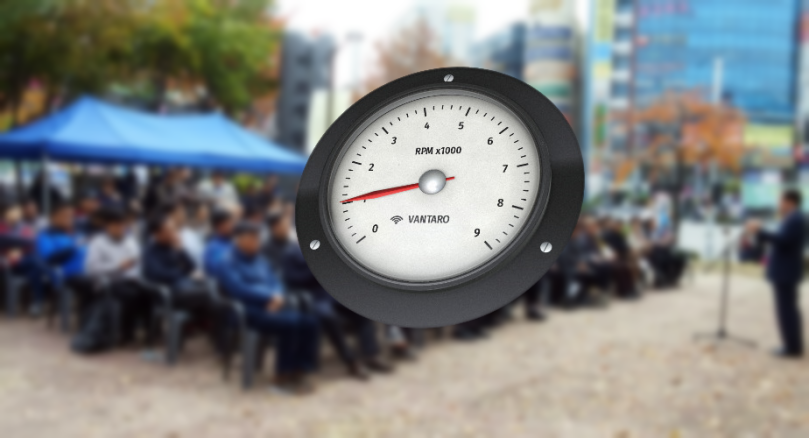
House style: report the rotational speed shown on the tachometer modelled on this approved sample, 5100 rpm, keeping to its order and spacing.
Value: 1000 rpm
